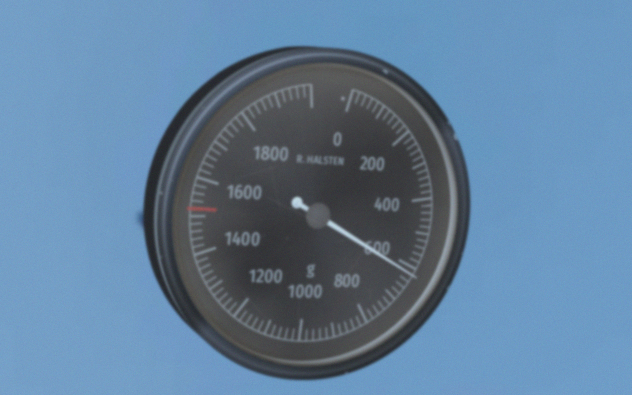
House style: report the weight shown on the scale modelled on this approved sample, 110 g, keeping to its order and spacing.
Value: 620 g
